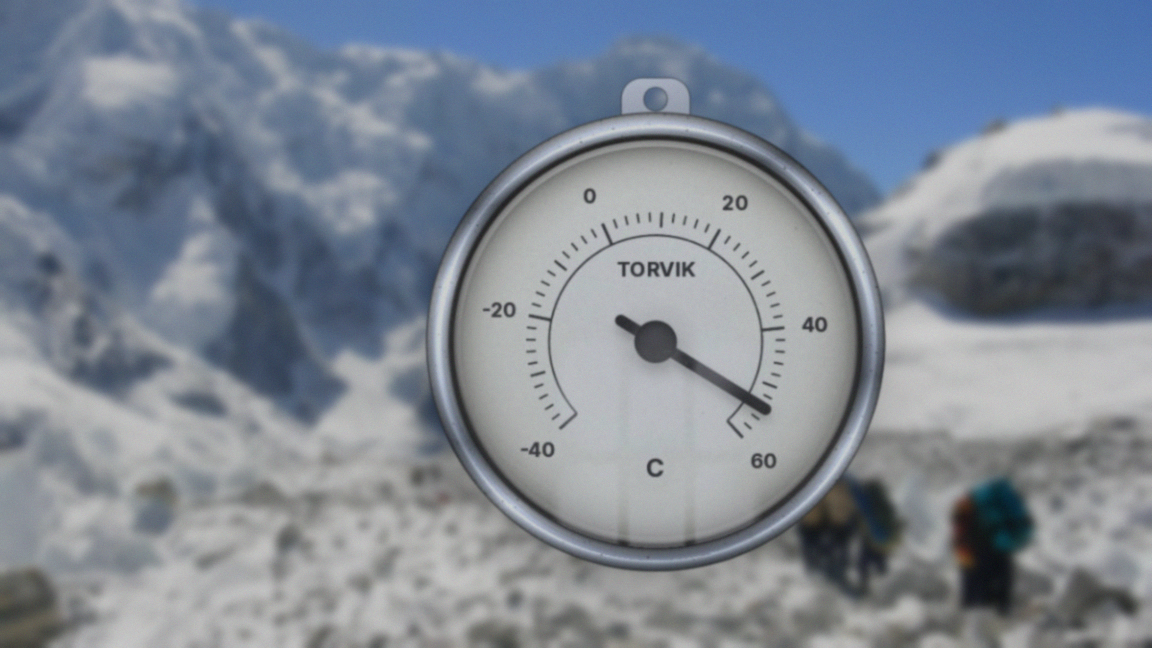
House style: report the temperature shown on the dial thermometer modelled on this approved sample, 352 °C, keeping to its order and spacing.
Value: 54 °C
